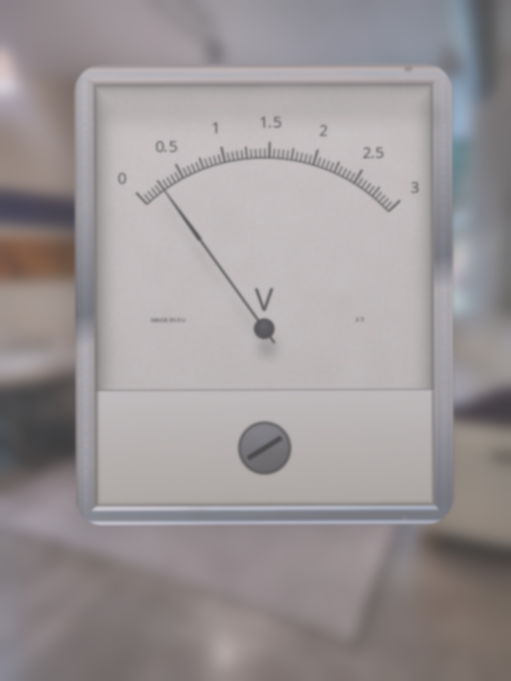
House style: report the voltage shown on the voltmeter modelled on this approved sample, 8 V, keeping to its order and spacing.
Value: 0.25 V
